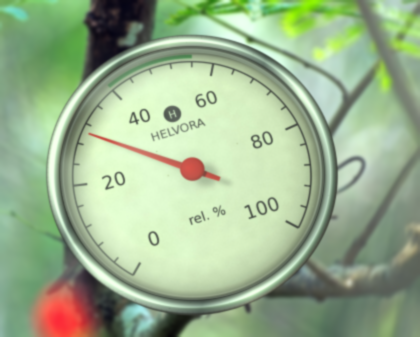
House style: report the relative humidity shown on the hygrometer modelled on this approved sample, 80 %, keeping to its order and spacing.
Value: 30 %
